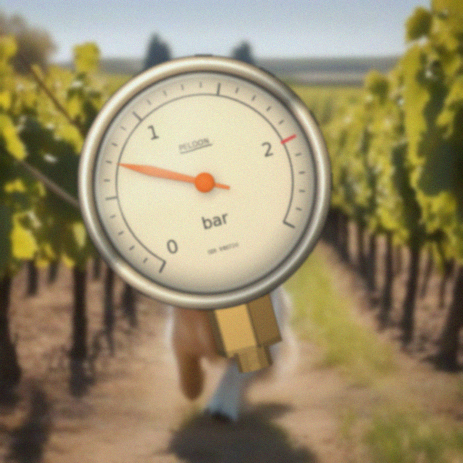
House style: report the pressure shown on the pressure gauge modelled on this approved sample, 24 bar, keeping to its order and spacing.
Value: 0.7 bar
